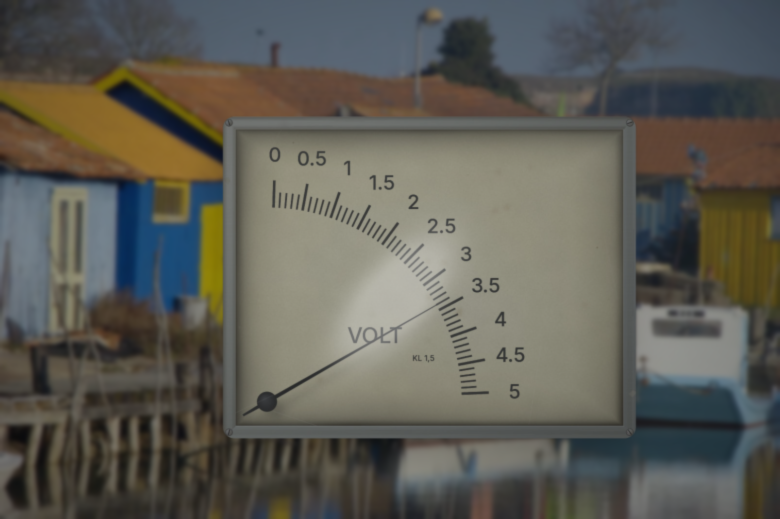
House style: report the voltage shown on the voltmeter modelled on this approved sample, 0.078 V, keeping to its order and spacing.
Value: 3.4 V
